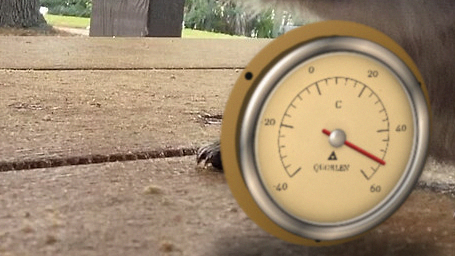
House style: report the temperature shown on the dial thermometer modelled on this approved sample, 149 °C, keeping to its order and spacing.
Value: 52 °C
